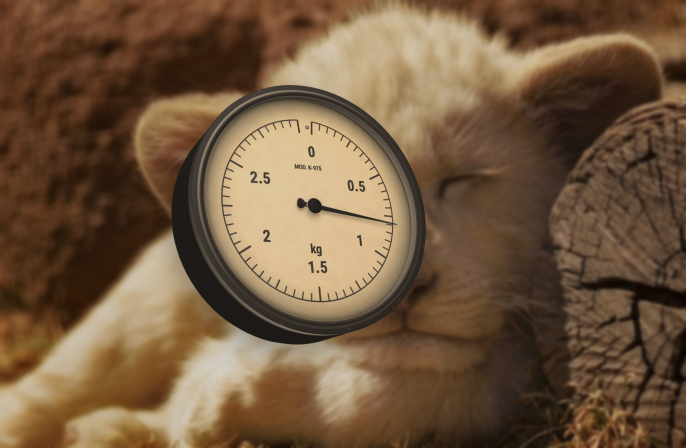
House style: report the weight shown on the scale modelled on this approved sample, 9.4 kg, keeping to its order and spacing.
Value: 0.8 kg
